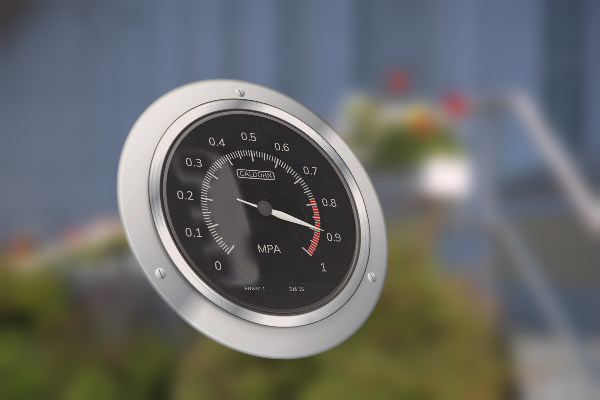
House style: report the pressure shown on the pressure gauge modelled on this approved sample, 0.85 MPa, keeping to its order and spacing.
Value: 0.9 MPa
